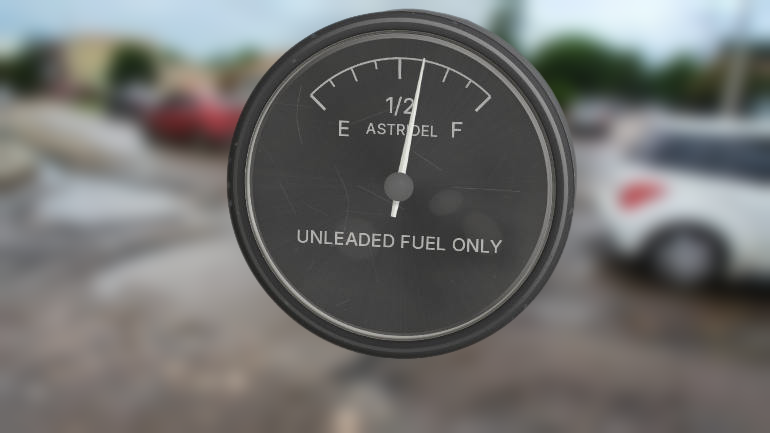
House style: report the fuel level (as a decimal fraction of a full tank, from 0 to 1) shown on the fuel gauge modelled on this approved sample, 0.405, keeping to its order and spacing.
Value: 0.625
